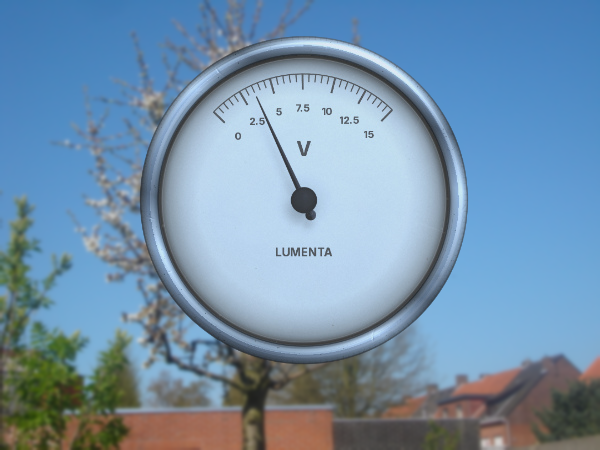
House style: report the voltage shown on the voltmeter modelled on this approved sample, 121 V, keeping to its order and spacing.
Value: 3.5 V
